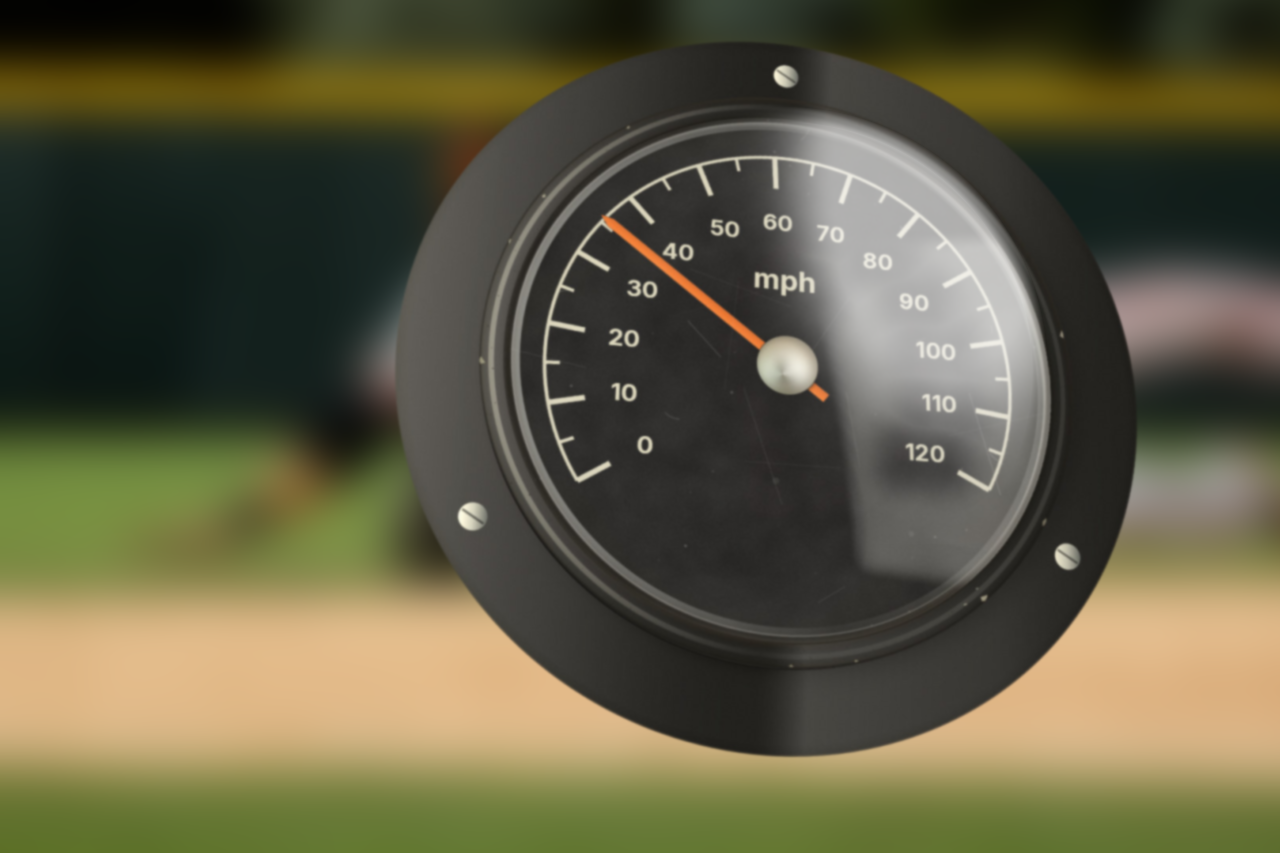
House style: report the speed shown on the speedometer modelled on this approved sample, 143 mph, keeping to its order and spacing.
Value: 35 mph
